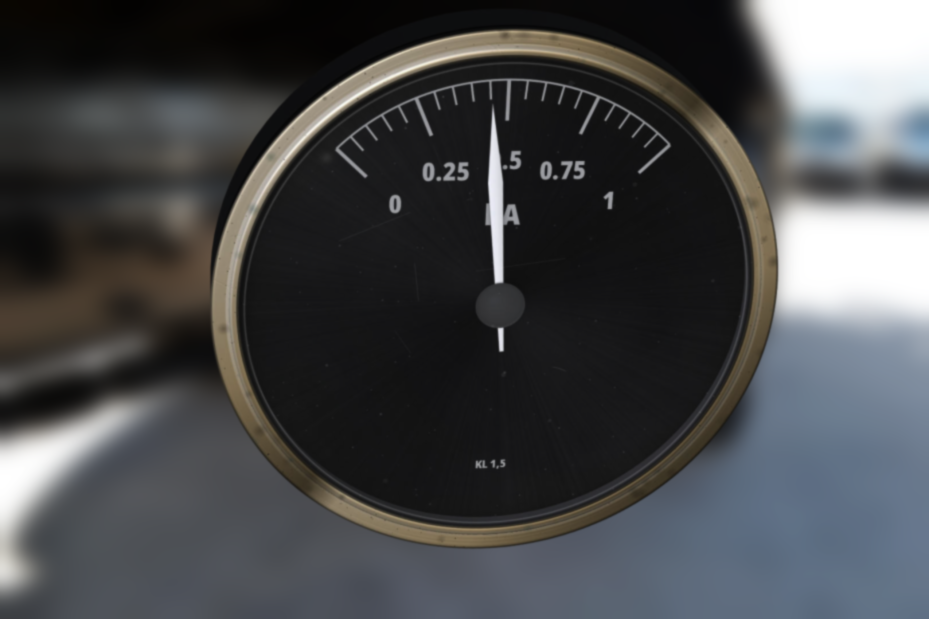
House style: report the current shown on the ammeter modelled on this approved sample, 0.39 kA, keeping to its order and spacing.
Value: 0.45 kA
